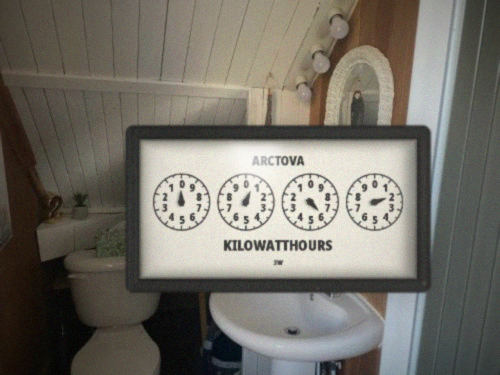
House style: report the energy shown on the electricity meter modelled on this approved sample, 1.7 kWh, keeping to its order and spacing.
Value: 62 kWh
